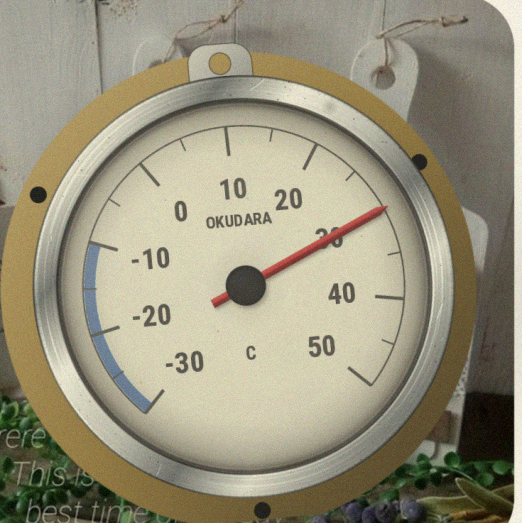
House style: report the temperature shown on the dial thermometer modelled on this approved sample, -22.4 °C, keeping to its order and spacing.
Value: 30 °C
